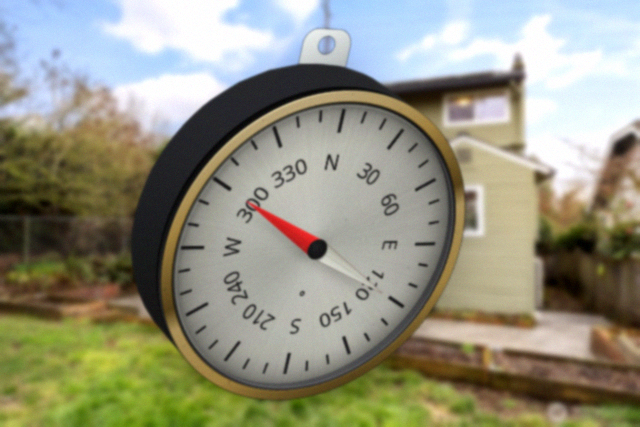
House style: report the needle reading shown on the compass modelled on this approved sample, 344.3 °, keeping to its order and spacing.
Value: 300 °
